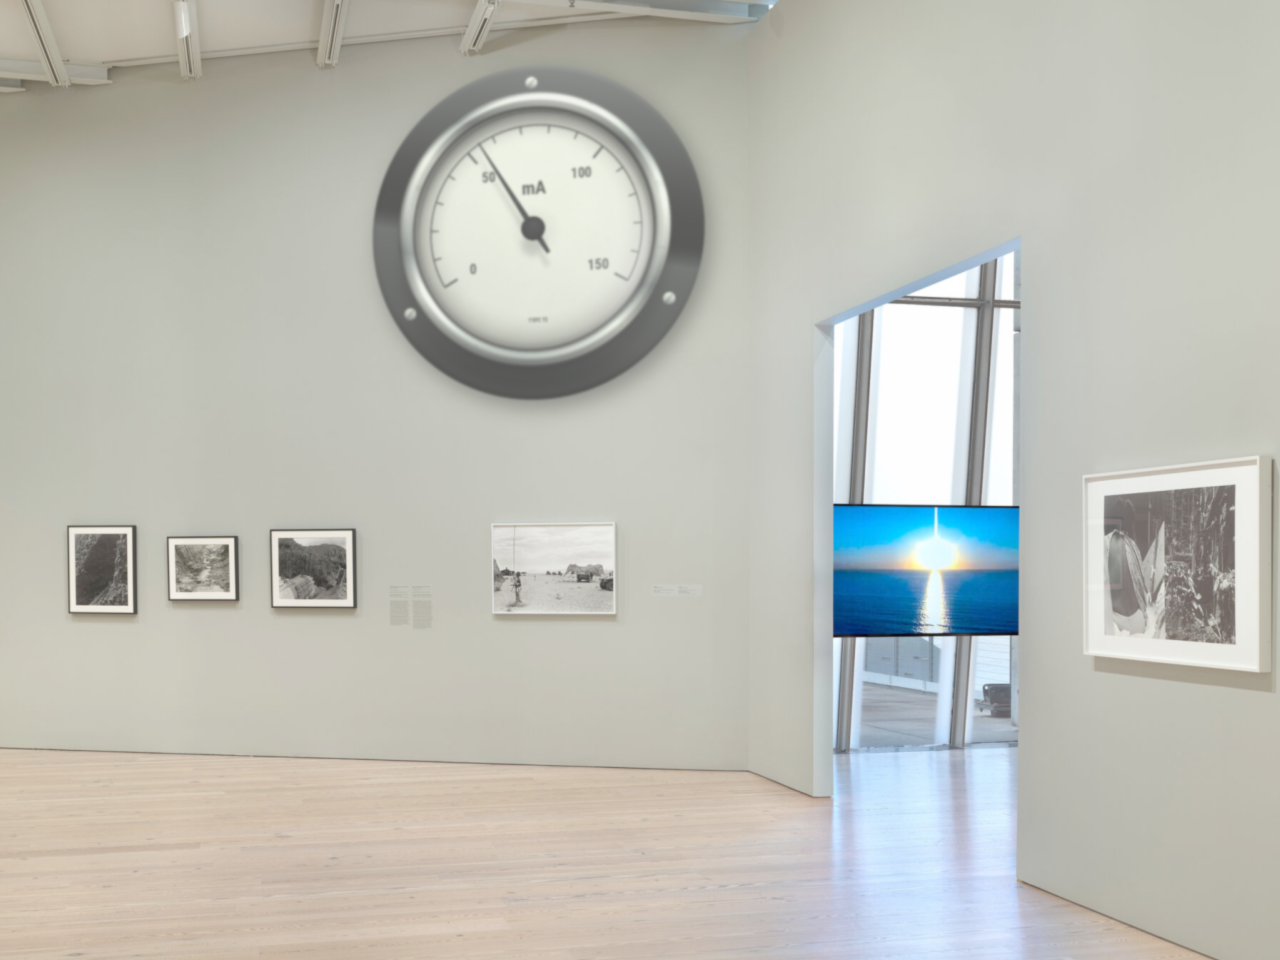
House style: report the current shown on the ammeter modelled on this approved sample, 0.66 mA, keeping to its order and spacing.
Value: 55 mA
